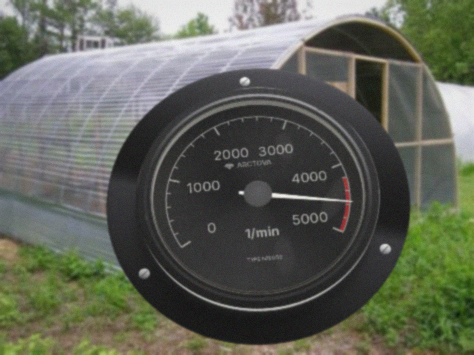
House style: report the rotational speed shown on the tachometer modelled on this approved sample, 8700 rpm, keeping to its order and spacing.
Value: 4600 rpm
